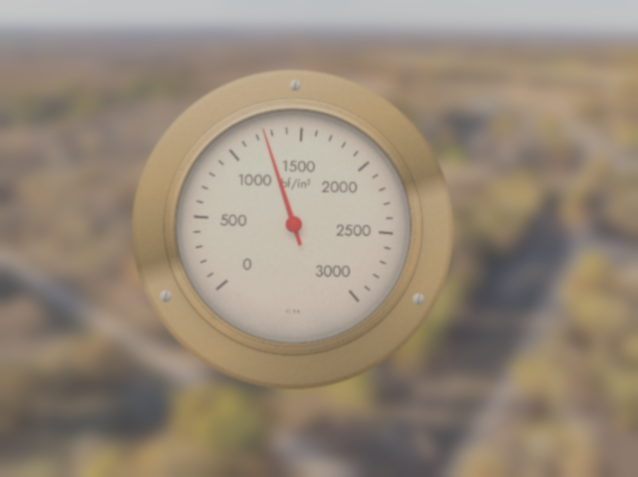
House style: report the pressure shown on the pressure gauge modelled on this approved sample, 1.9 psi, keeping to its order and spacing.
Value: 1250 psi
